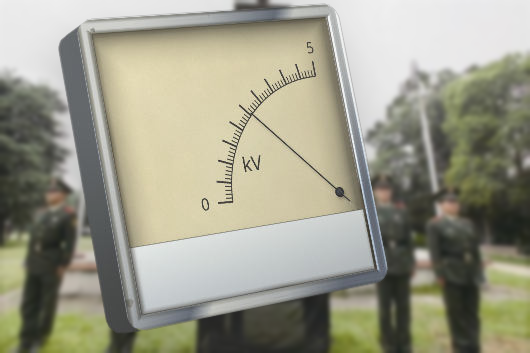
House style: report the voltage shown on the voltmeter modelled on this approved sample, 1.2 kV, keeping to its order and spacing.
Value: 2.5 kV
